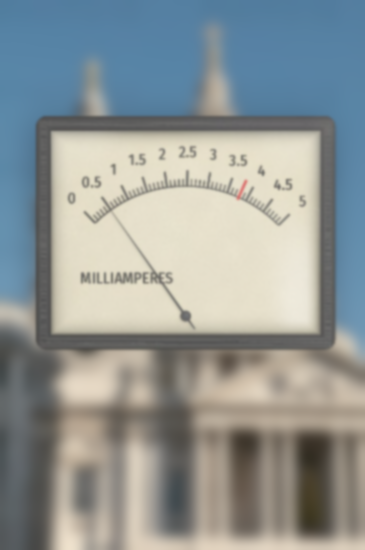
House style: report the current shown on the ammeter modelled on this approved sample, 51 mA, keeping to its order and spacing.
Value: 0.5 mA
